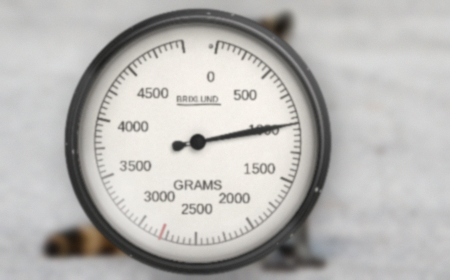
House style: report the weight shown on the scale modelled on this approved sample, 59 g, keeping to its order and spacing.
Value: 1000 g
